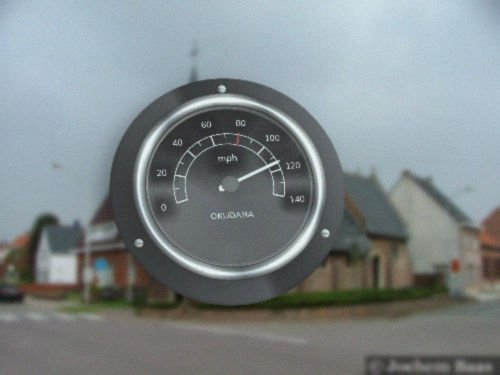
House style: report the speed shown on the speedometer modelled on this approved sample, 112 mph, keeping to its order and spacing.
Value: 115 mph
